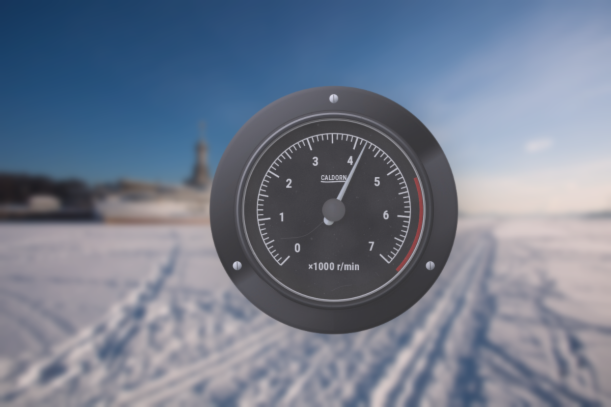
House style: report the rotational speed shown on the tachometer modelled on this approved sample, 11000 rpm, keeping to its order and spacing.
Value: 4200 rpm
